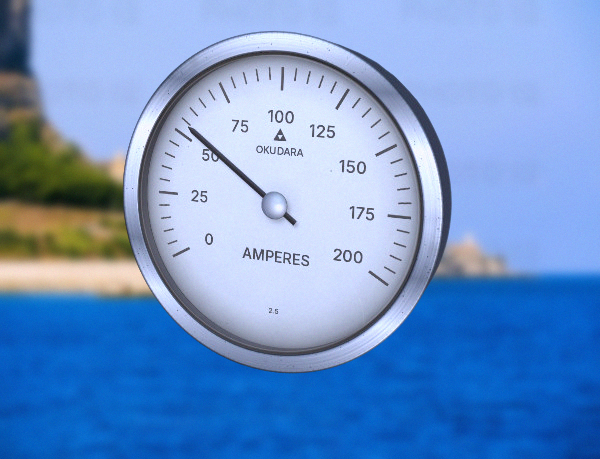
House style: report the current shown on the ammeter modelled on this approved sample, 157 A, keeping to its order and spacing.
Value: 55 A
